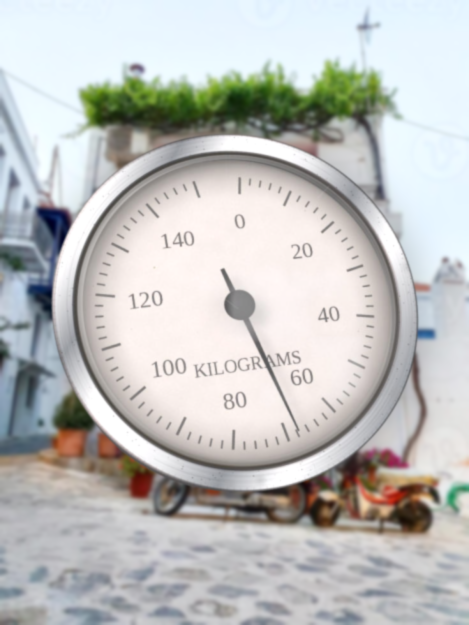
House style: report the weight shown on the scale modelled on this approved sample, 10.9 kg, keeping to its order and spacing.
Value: 68 kg
